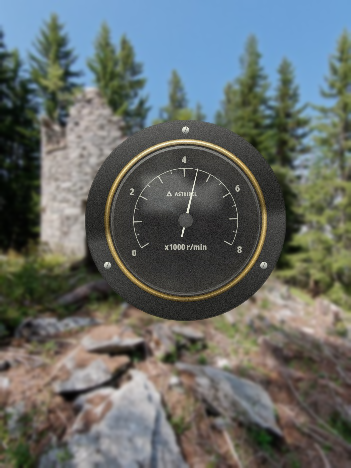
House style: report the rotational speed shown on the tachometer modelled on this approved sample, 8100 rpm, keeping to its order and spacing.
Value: 4500 rpm
